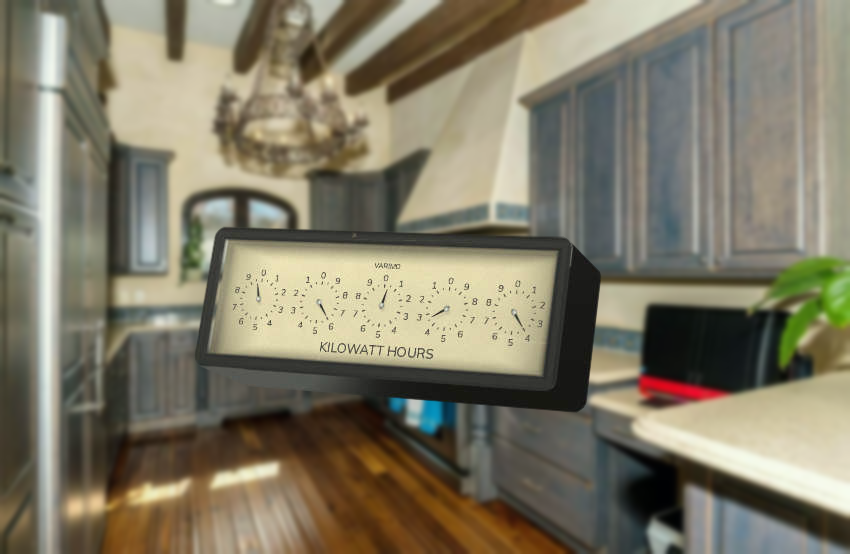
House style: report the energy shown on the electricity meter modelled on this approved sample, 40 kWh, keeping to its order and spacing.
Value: 96034 kWh
